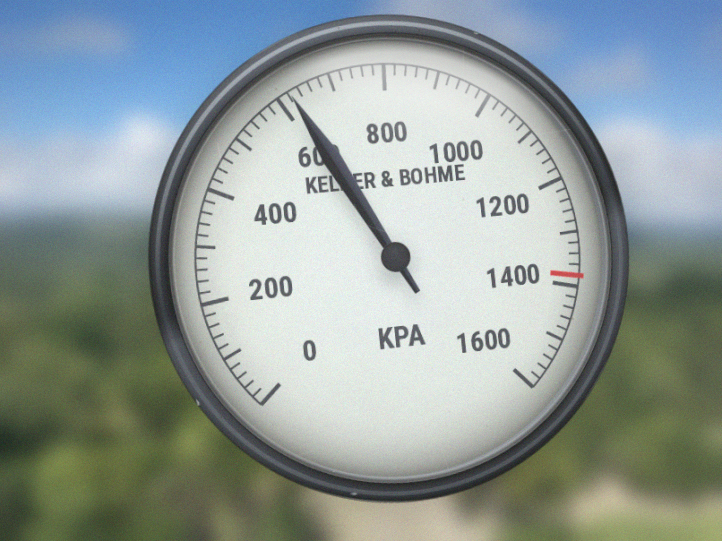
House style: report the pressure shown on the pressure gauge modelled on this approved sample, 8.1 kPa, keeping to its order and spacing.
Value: 620 kPa
